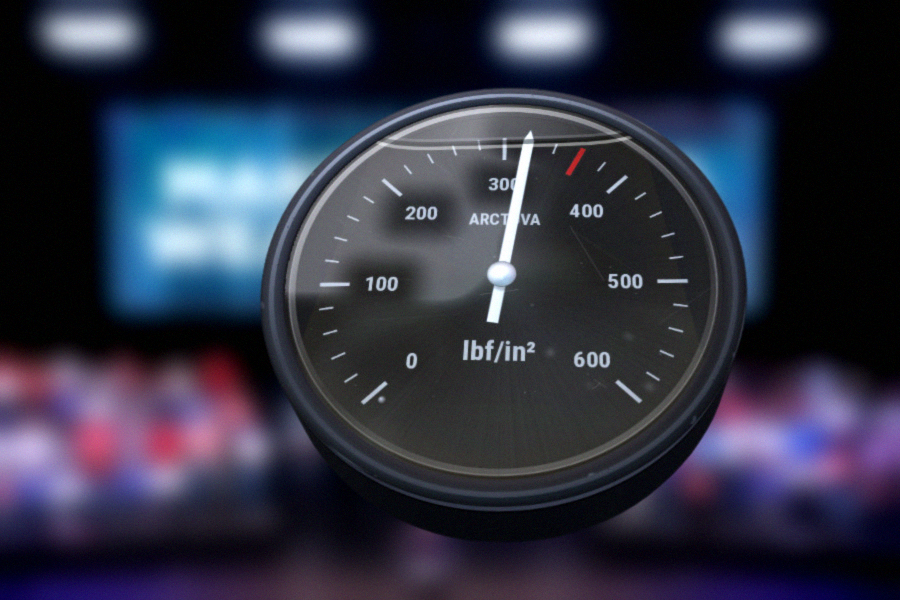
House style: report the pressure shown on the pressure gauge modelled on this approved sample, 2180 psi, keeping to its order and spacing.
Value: 320 psi
